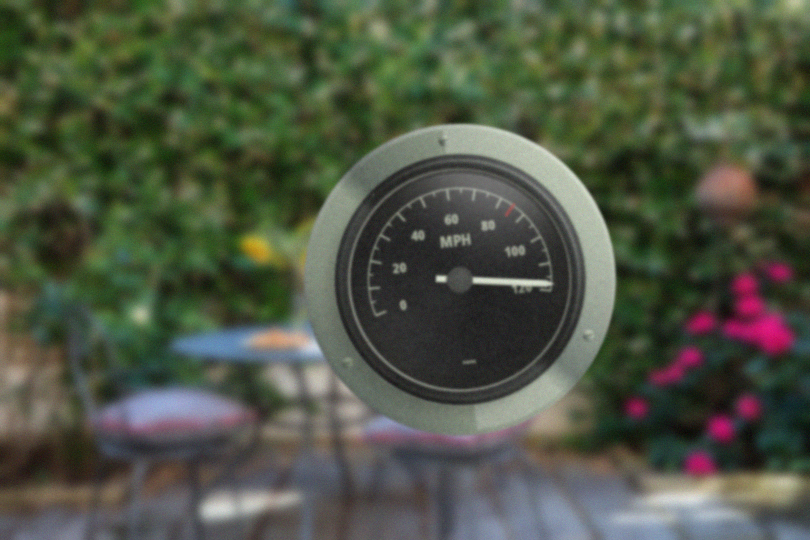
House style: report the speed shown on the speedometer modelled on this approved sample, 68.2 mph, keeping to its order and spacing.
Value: 117.5 mph
